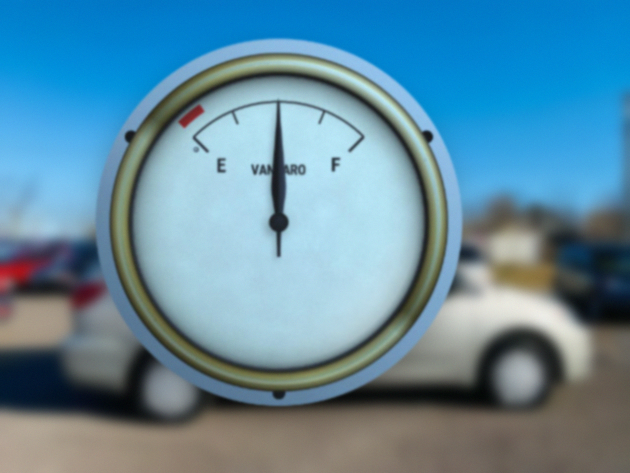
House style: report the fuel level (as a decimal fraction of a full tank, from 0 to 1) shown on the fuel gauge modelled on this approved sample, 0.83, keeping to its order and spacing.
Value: 0.5
